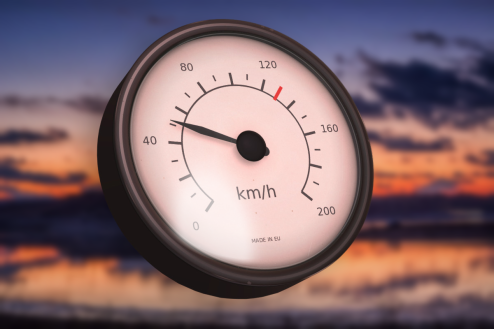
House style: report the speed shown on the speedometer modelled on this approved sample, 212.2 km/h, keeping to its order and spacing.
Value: 50 km/h
